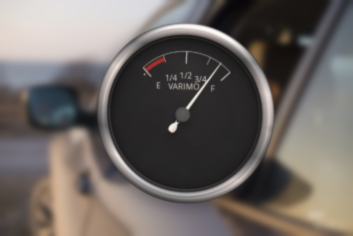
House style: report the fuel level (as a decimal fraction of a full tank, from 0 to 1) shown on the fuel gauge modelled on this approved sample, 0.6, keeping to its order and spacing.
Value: 0.875
